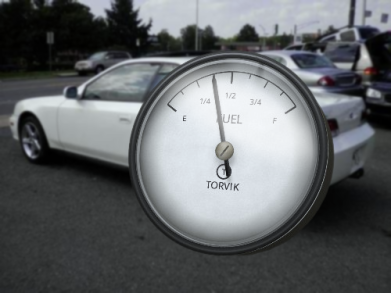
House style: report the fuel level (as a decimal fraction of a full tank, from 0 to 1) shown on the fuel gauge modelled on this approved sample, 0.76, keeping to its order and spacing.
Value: 0.375
